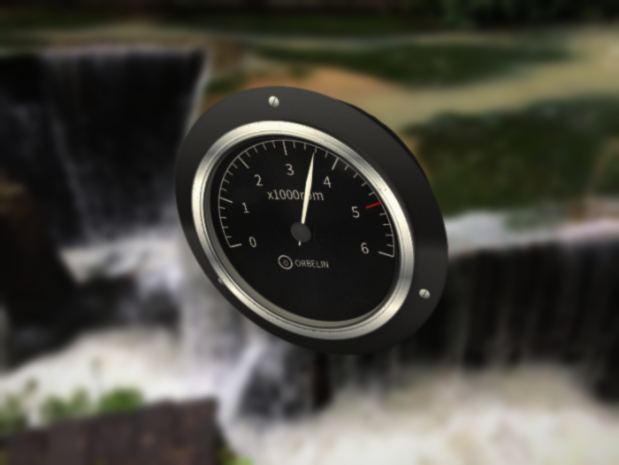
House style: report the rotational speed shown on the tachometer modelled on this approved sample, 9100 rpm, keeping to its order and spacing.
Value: 3600 rpm
